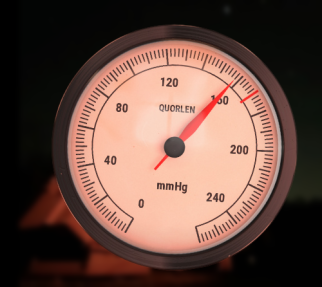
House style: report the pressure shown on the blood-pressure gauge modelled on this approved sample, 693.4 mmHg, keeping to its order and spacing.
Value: 158 mmHg
